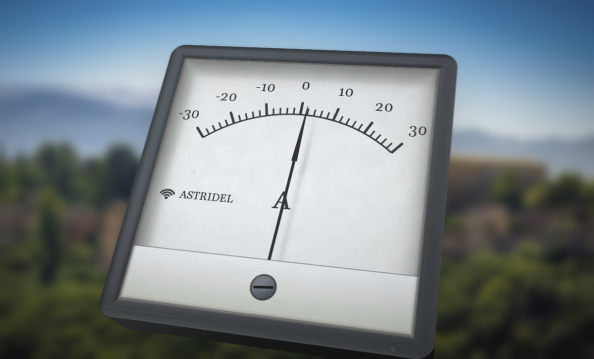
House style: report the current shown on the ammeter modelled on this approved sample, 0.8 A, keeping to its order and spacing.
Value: 2 A
